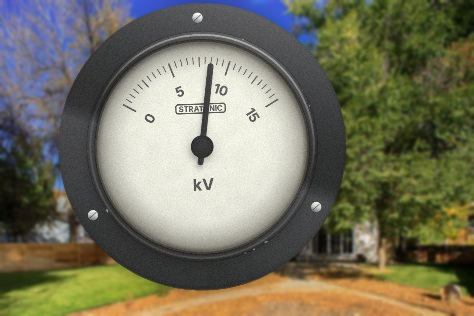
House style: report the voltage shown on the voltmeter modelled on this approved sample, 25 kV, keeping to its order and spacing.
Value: 8.5 kV
